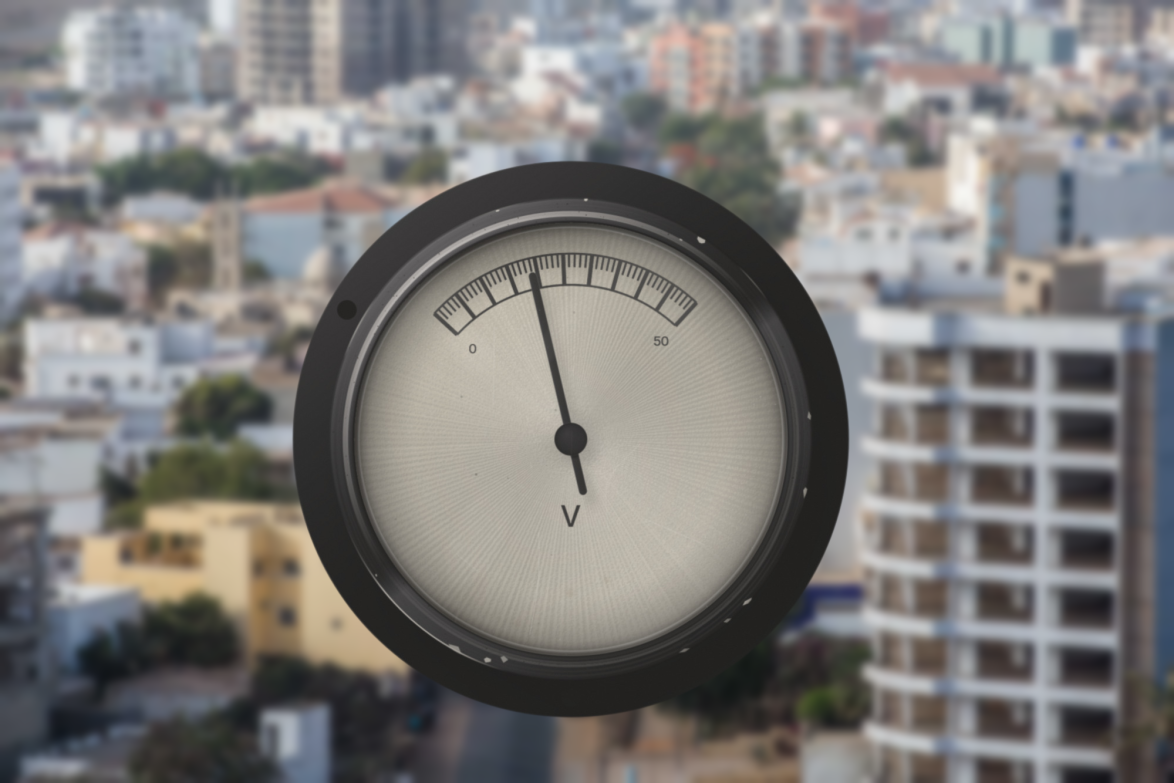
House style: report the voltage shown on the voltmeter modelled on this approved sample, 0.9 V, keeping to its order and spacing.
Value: 19 V
